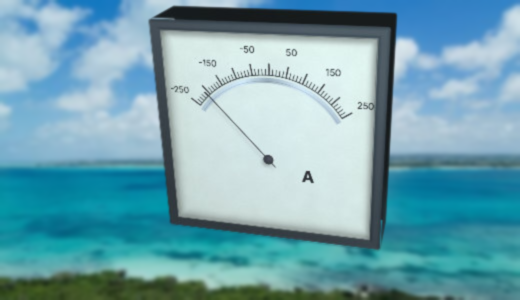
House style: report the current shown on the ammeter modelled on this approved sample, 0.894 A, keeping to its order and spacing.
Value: -200 A
